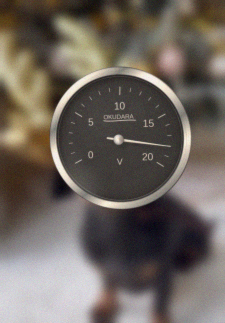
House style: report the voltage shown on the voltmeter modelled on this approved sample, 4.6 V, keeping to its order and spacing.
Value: 18 V
